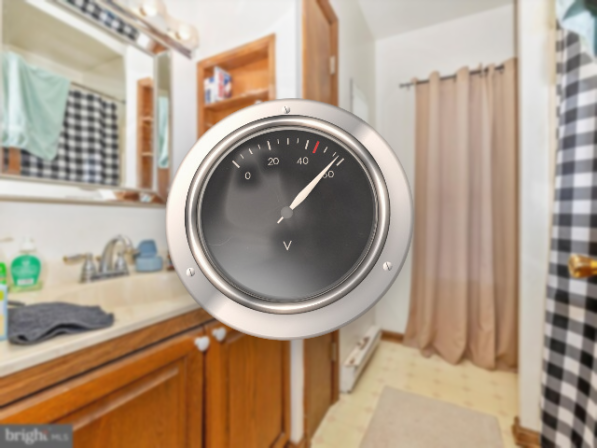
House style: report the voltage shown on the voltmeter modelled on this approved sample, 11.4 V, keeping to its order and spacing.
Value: 57.5 V
